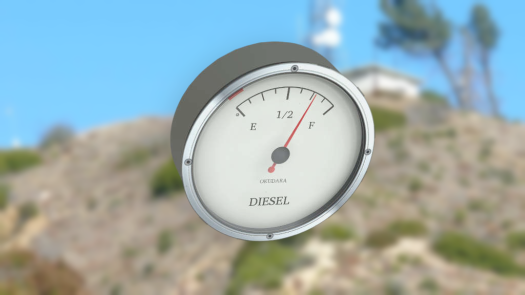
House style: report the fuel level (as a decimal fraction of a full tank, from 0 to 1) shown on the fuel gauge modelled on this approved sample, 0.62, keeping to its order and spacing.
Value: 0.75
